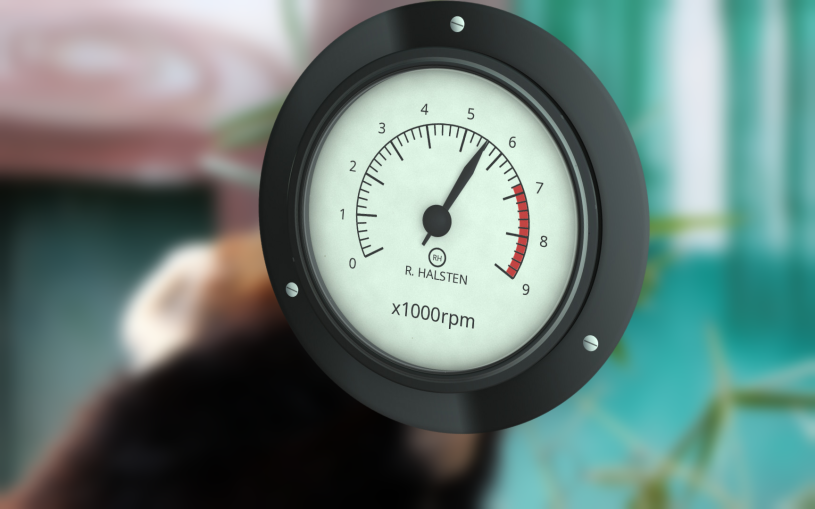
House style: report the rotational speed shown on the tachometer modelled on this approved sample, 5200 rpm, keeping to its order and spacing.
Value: 5600 rpm
